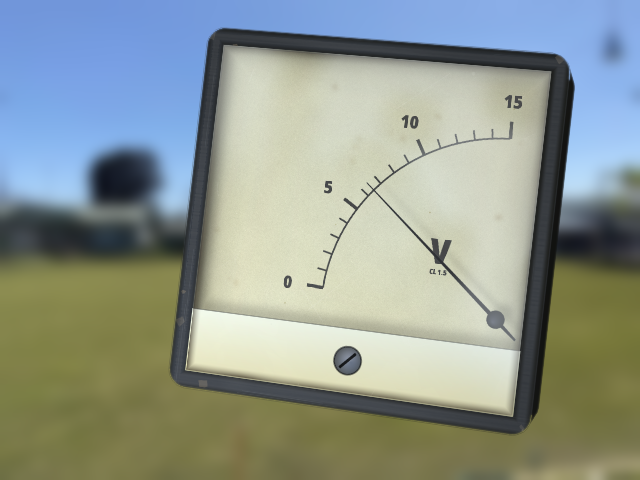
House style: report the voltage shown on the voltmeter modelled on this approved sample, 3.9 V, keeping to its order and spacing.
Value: 6.5 V
